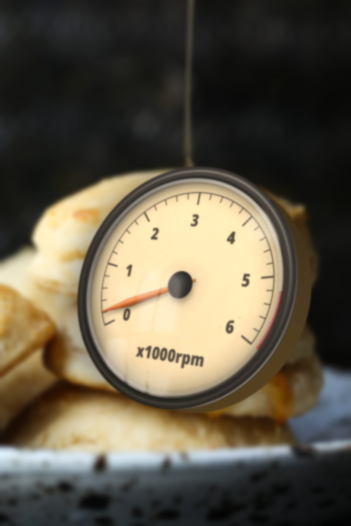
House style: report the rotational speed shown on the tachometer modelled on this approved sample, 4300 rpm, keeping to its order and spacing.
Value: 200 rpm
